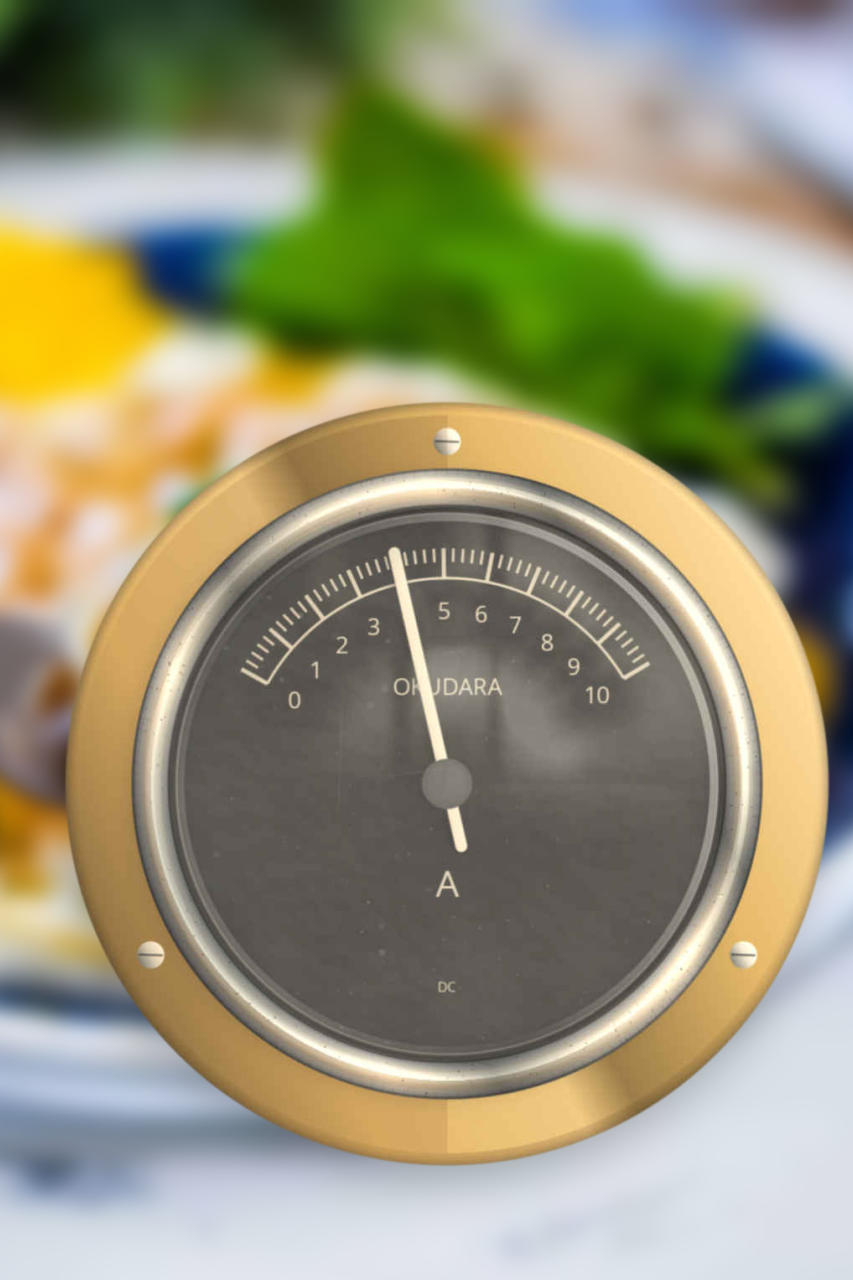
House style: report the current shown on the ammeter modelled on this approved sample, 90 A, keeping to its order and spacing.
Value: 4 A
